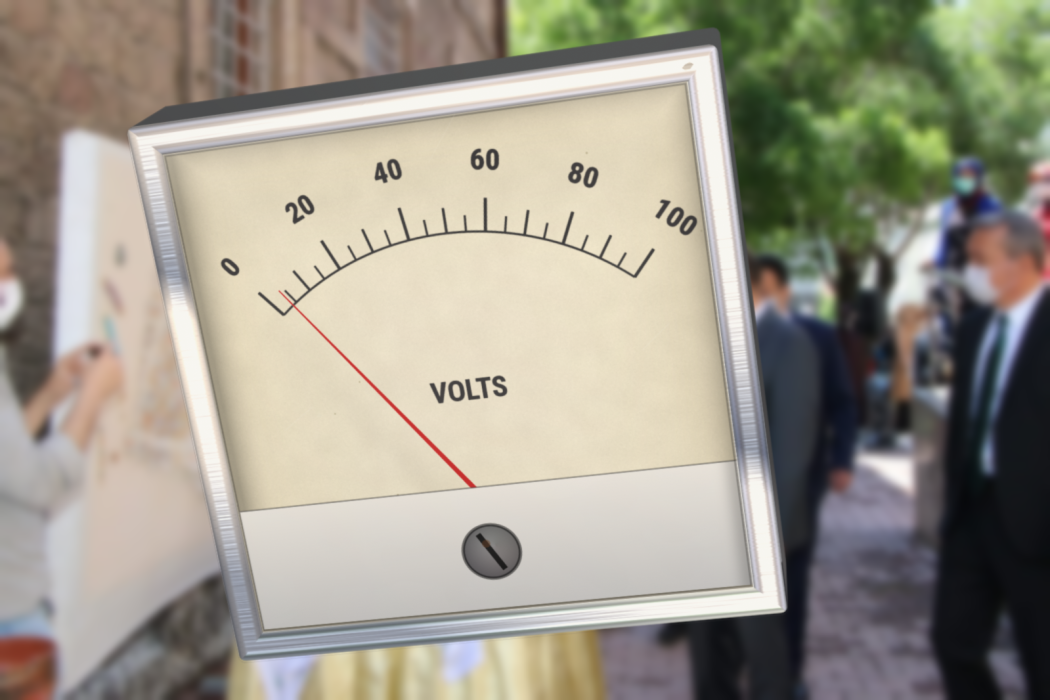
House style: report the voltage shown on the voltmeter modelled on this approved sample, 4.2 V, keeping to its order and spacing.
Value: 5 V
